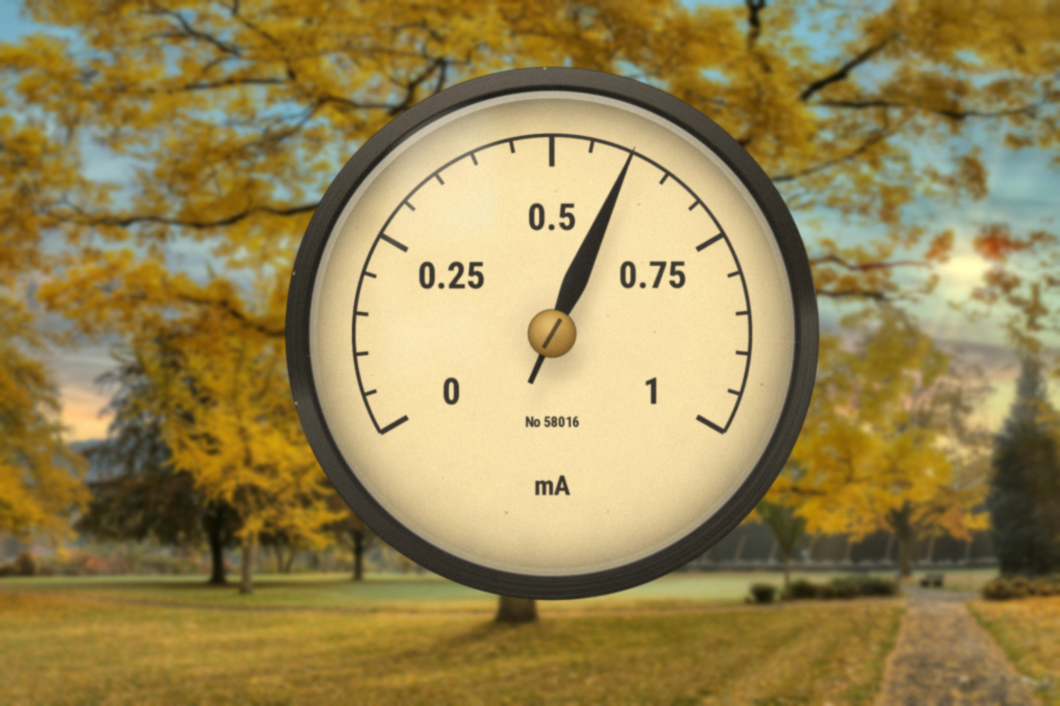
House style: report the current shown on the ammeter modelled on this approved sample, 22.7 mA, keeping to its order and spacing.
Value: 0.6 mA
